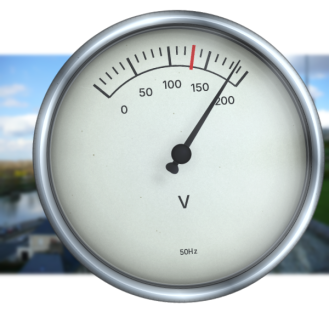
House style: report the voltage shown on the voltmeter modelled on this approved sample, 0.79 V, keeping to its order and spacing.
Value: 185 V
